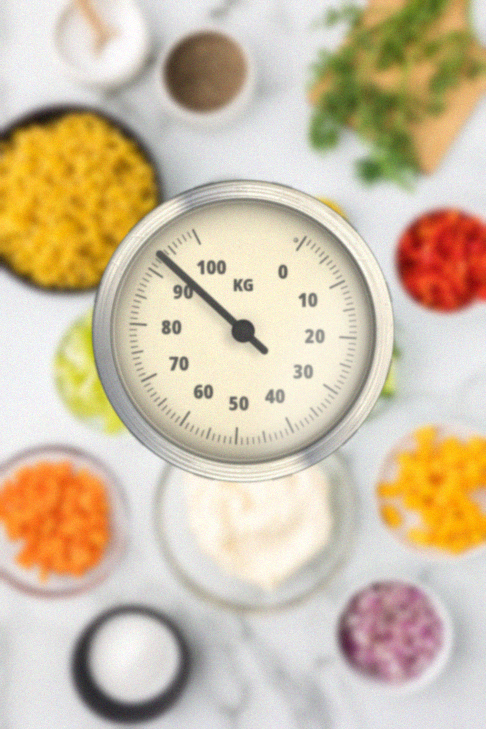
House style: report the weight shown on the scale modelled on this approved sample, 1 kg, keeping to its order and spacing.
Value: 93 kg
